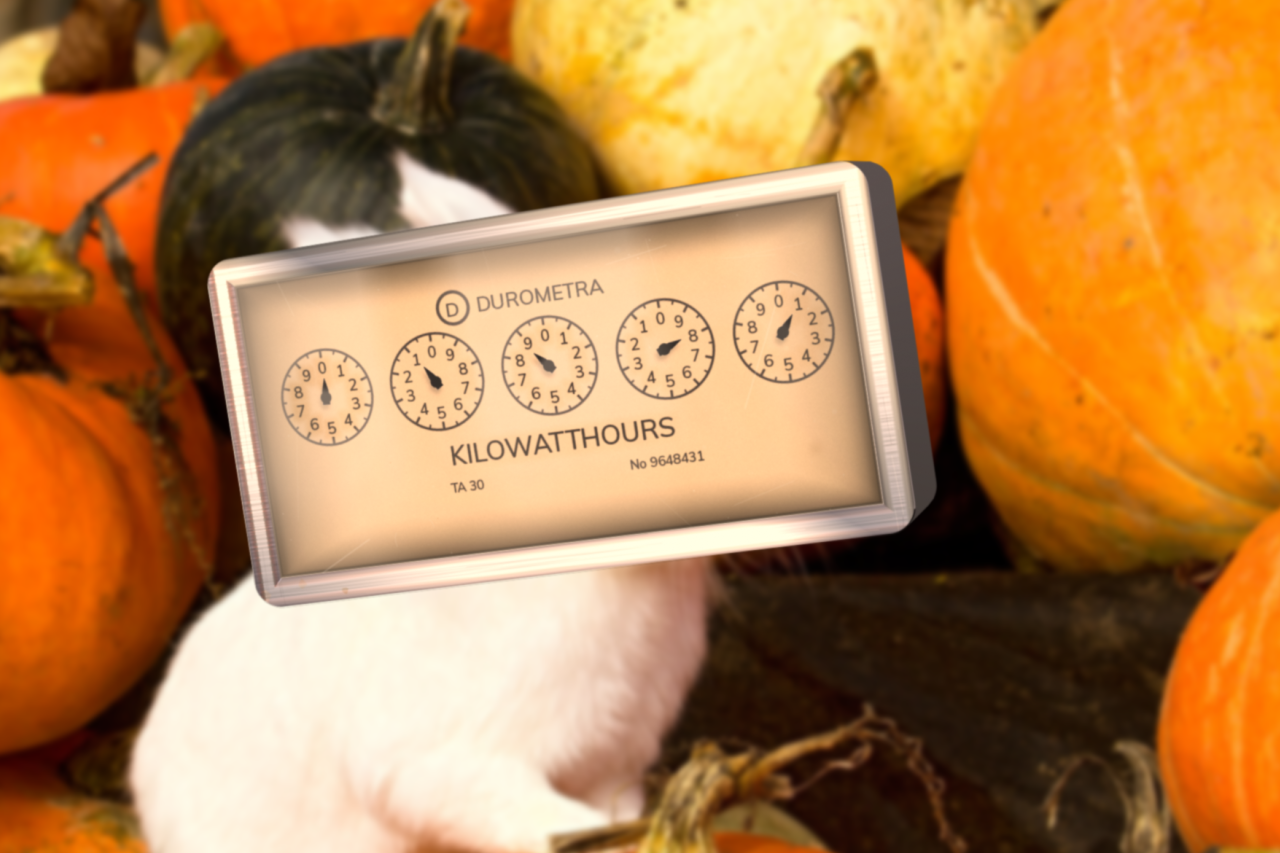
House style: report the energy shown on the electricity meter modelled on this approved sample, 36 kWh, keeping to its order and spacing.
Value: 881 kWh
